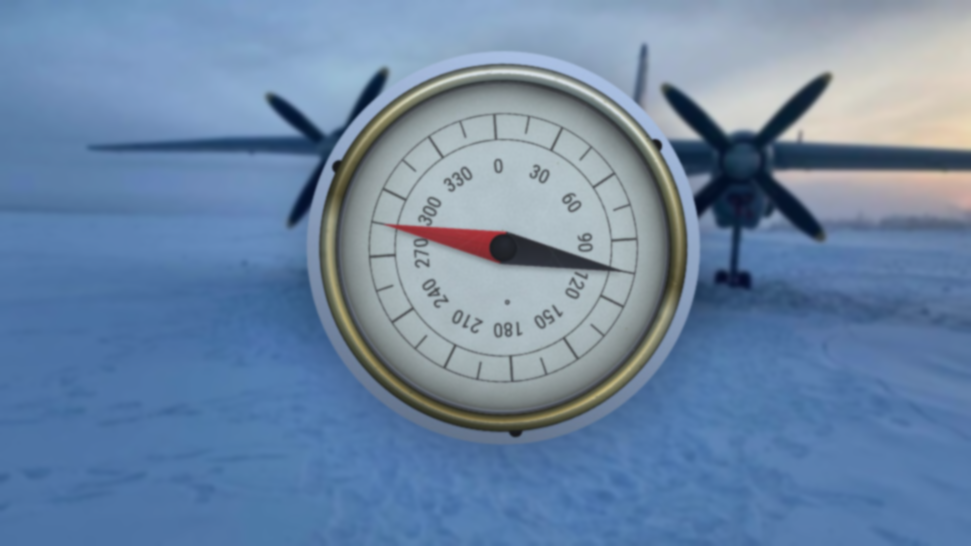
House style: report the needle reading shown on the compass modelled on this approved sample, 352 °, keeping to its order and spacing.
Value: 285 °
